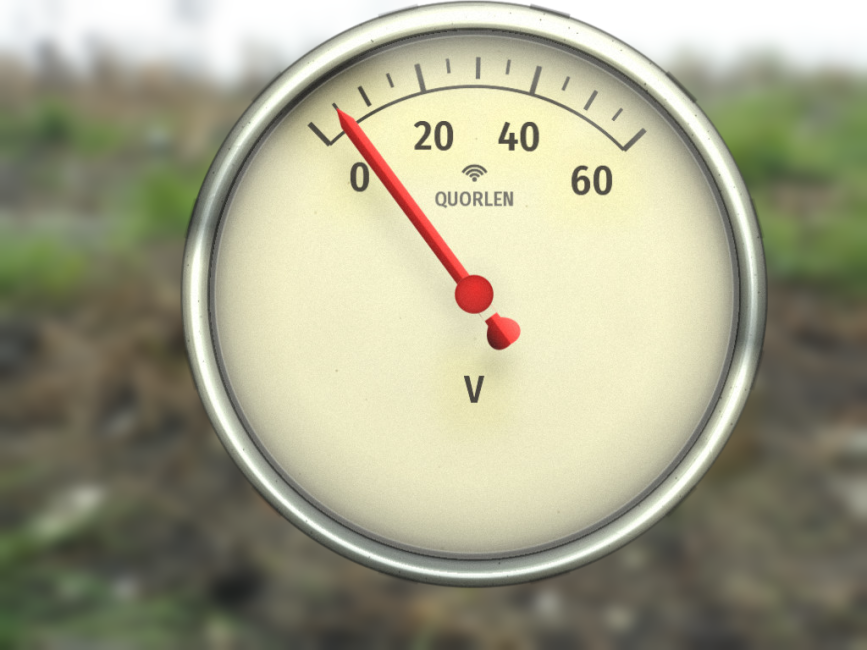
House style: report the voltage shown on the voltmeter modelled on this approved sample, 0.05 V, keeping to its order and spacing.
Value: 5 V
